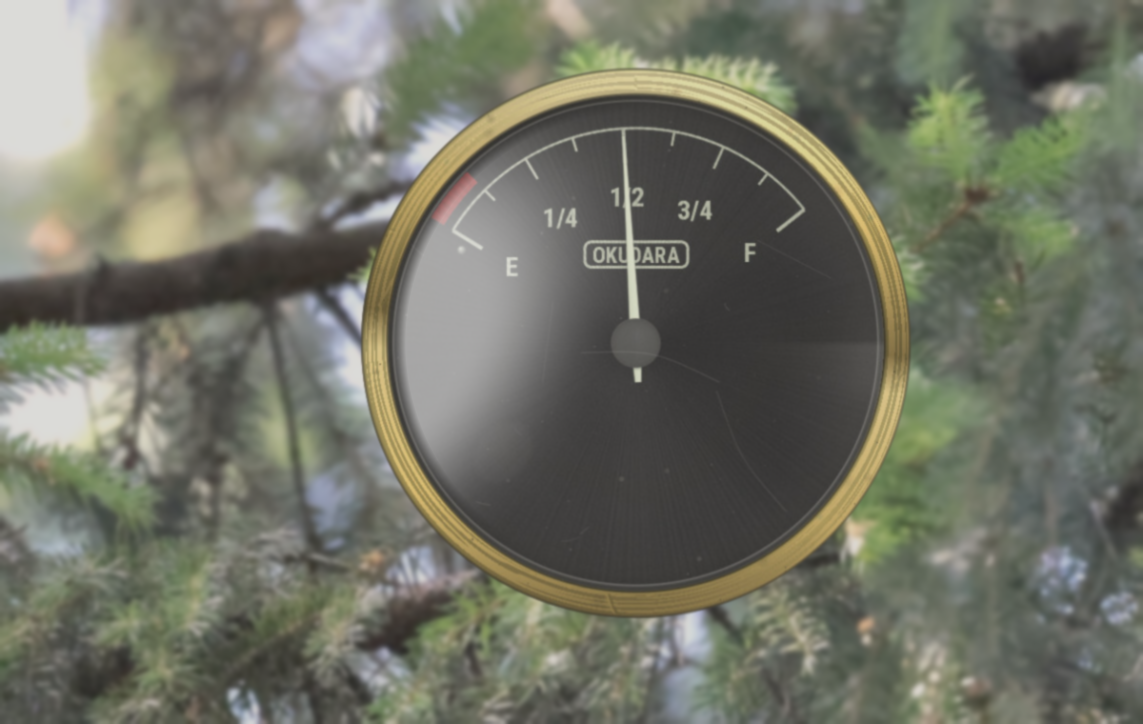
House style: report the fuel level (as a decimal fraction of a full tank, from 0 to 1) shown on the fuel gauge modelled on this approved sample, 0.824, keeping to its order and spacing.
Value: 0.5
